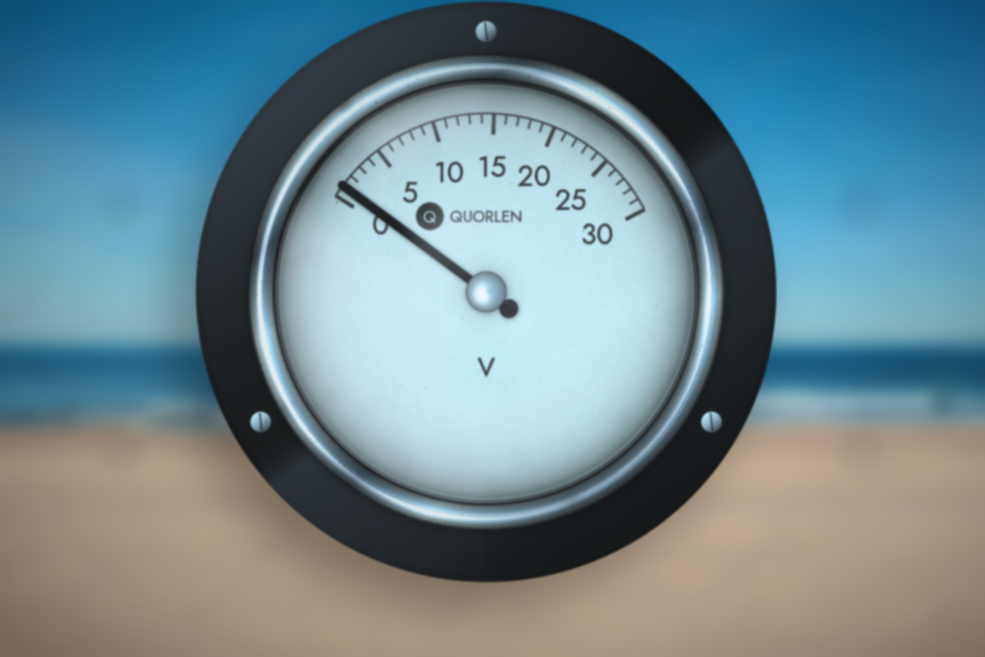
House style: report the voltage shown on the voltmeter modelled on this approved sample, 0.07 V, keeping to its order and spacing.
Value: 1 V
